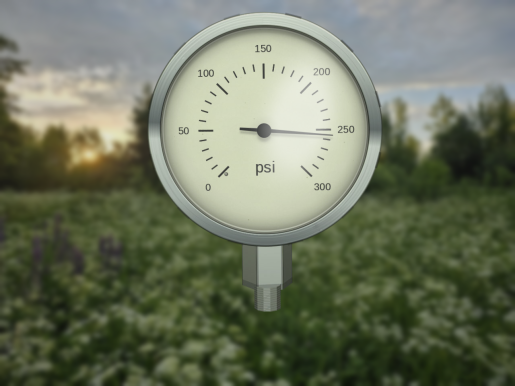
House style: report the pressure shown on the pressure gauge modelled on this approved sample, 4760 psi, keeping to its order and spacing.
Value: 255 psi
